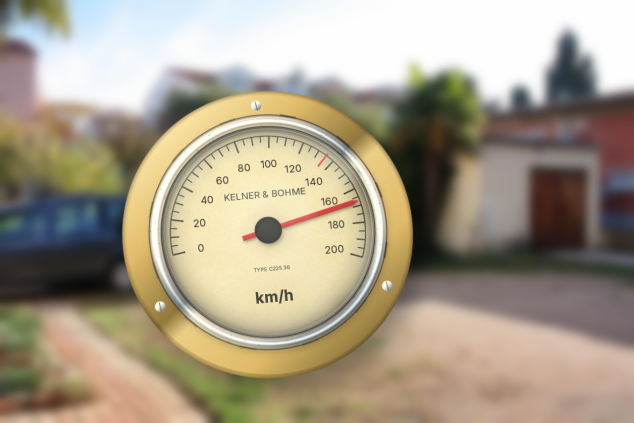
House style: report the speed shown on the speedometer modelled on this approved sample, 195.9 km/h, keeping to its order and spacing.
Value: 167.5 km/h
